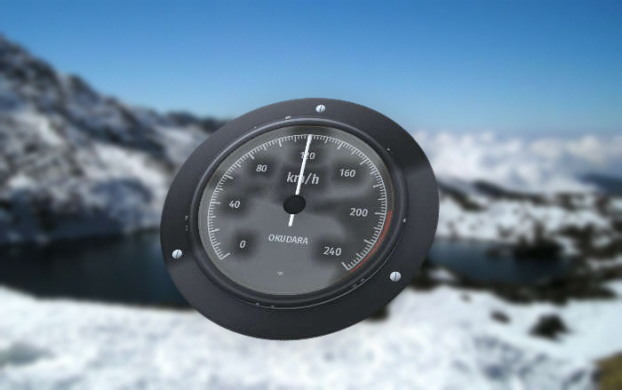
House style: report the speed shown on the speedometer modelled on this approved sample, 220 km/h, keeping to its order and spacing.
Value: 120 km/h
